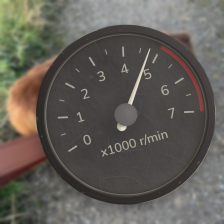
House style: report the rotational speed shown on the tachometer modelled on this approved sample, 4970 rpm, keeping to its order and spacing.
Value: 4750 rpm
